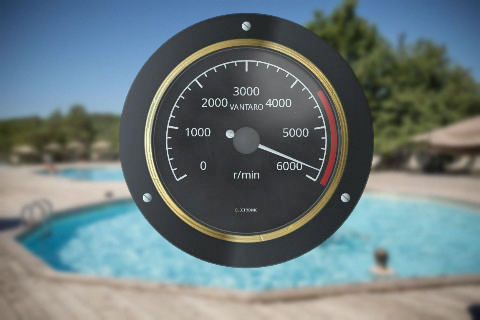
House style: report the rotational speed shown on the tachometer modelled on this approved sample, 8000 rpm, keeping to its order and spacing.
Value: 5800 rpm
